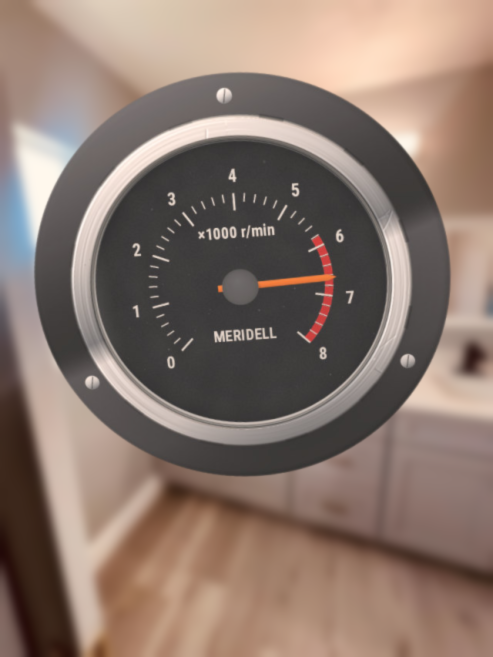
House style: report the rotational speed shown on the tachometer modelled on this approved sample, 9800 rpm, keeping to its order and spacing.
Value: 6600 rpm
